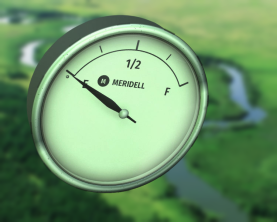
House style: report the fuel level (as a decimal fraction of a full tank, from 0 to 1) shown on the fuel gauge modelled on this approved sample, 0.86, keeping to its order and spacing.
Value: 0
